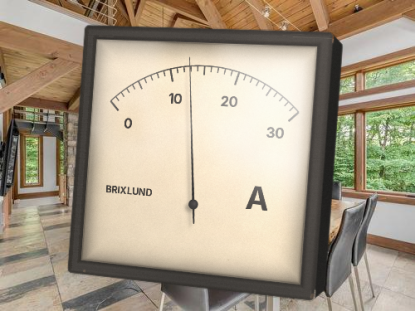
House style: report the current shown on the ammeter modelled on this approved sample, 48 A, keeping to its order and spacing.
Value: 13 A
